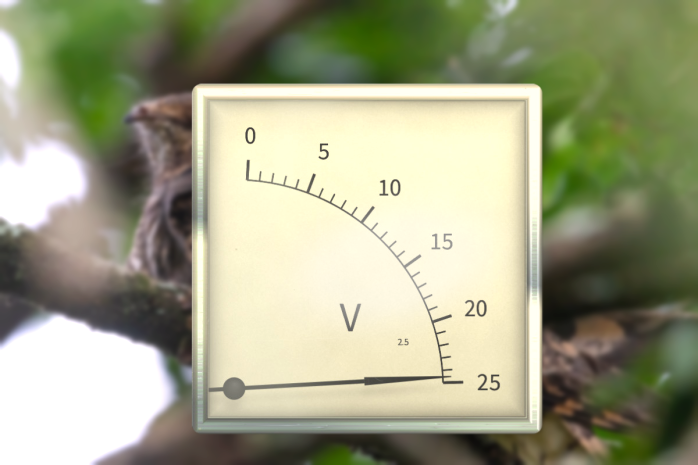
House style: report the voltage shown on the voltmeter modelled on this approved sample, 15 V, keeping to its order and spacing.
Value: 24.5 V
